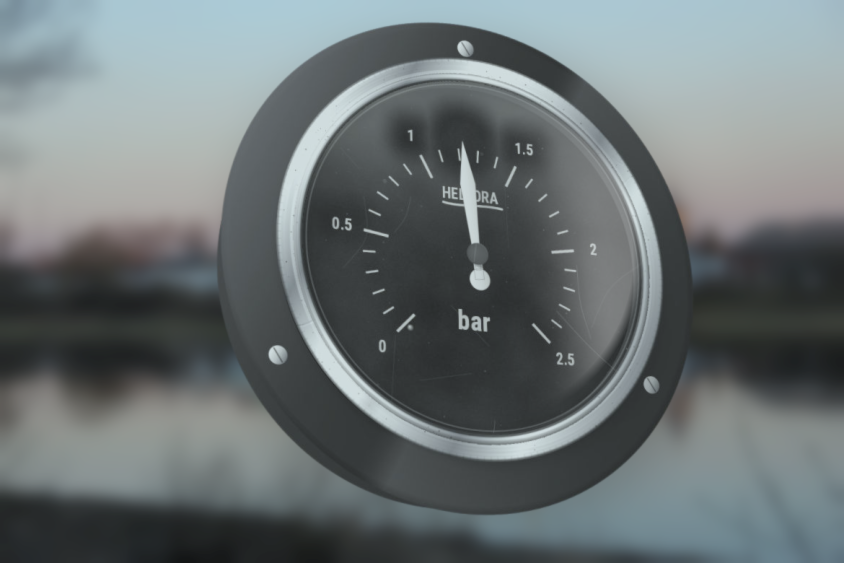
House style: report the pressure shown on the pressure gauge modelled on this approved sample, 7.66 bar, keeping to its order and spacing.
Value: 1.2 bar
